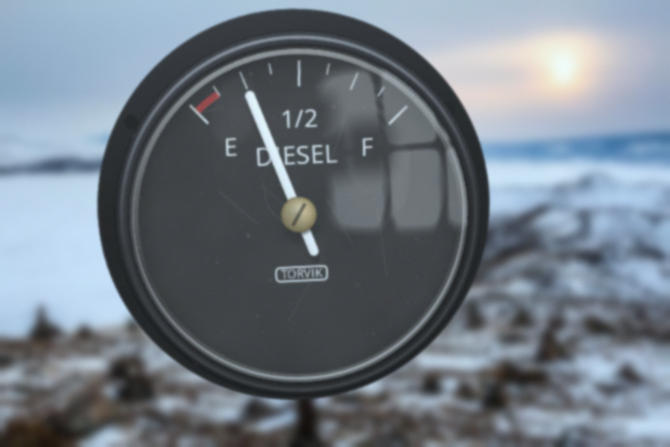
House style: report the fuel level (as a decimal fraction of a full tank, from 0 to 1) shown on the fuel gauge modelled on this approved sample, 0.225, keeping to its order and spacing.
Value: 0.25
